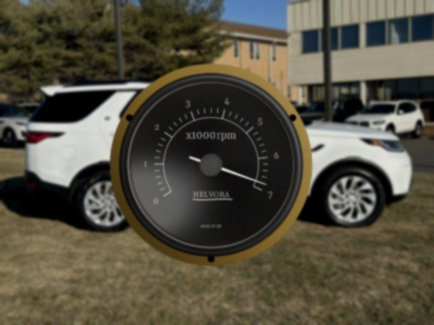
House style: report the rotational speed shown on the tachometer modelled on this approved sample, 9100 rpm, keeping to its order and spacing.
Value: 6800 rpm
